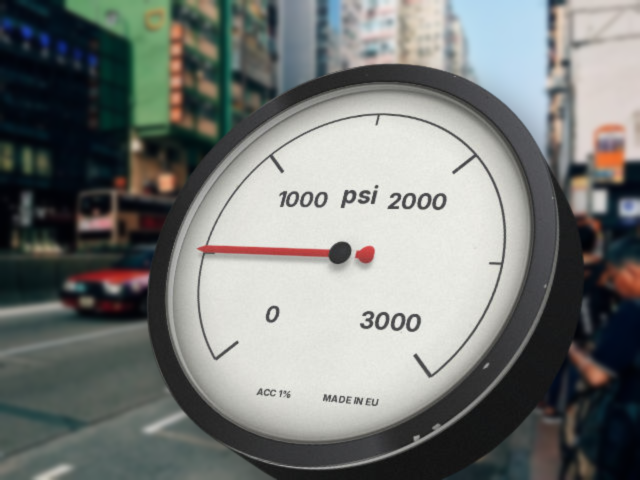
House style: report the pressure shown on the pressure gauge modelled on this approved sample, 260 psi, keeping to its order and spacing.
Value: 500 psi
